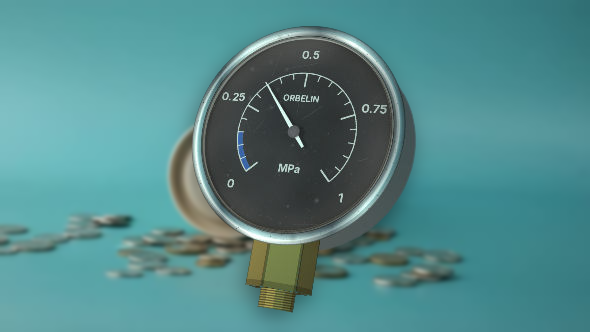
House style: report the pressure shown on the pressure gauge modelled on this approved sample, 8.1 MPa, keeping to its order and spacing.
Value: 0.35 MPa
